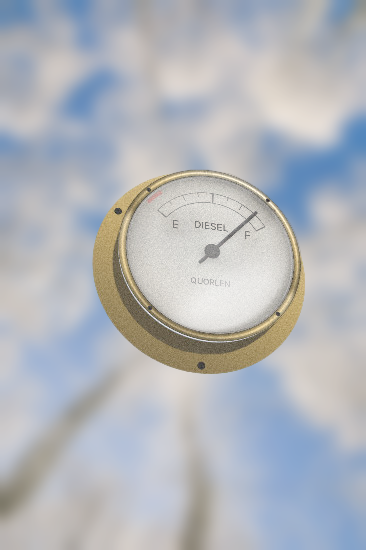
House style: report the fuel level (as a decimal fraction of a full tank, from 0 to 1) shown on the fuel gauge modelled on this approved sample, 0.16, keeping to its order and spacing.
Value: 0.875
